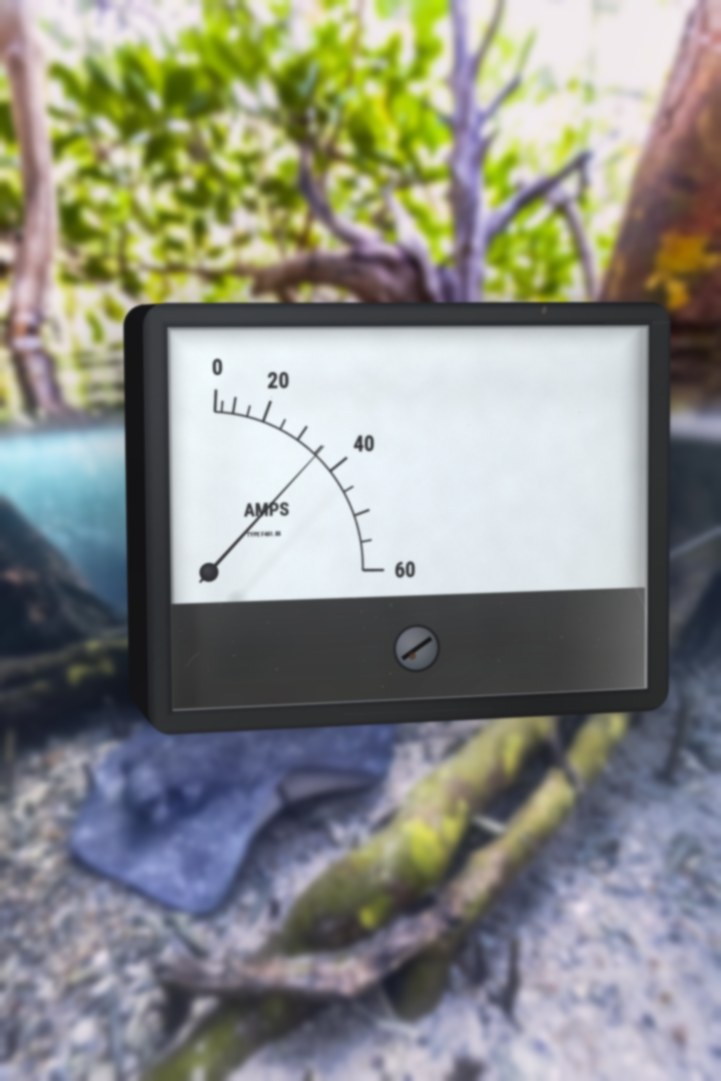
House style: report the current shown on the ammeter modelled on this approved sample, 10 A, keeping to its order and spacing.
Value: 35 A
